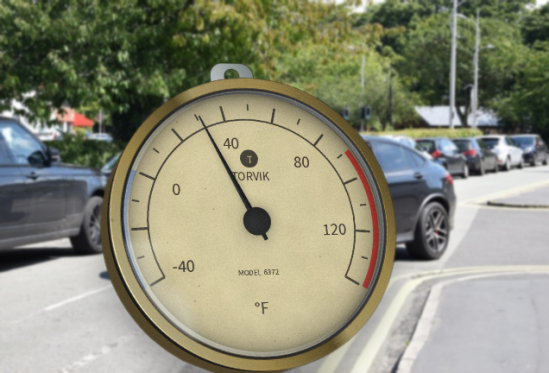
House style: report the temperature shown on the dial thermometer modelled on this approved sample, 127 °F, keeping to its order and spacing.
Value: 30 °F
